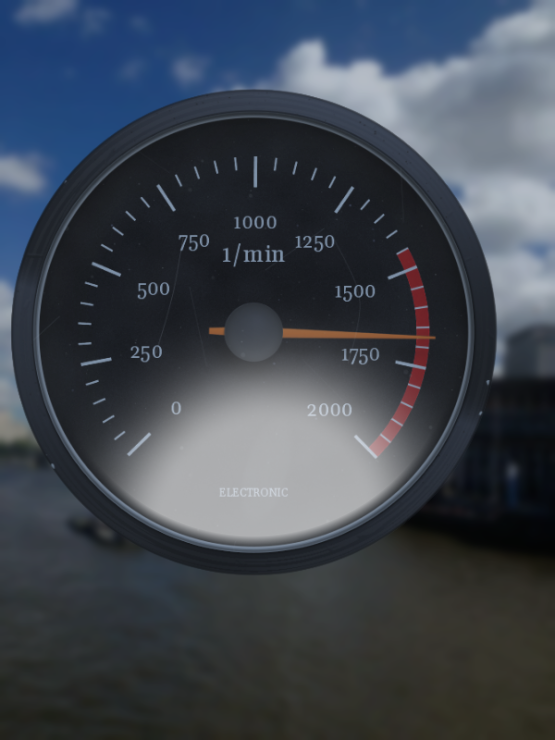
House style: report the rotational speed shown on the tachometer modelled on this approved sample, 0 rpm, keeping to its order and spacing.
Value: 1675 rpm
